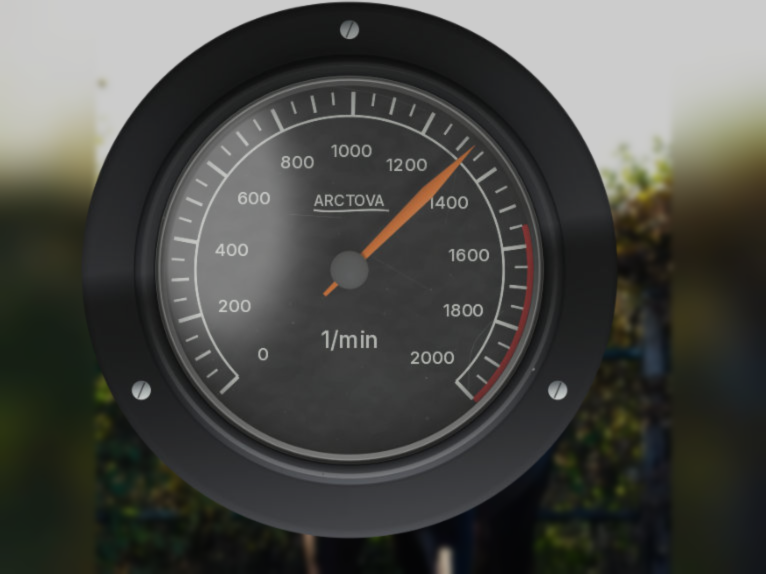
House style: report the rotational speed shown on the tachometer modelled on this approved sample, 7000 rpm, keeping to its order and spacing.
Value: 1325 rpm
